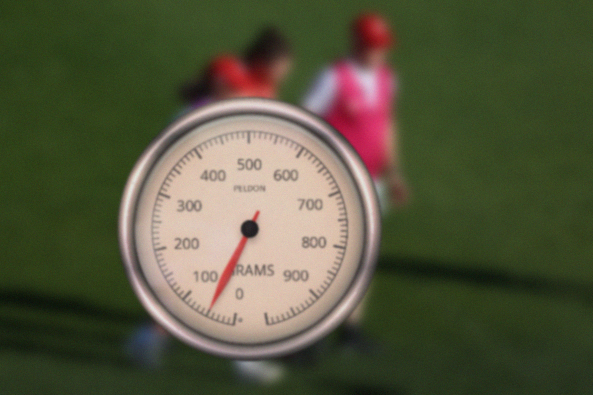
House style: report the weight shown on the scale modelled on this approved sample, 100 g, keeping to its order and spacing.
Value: 50 g
